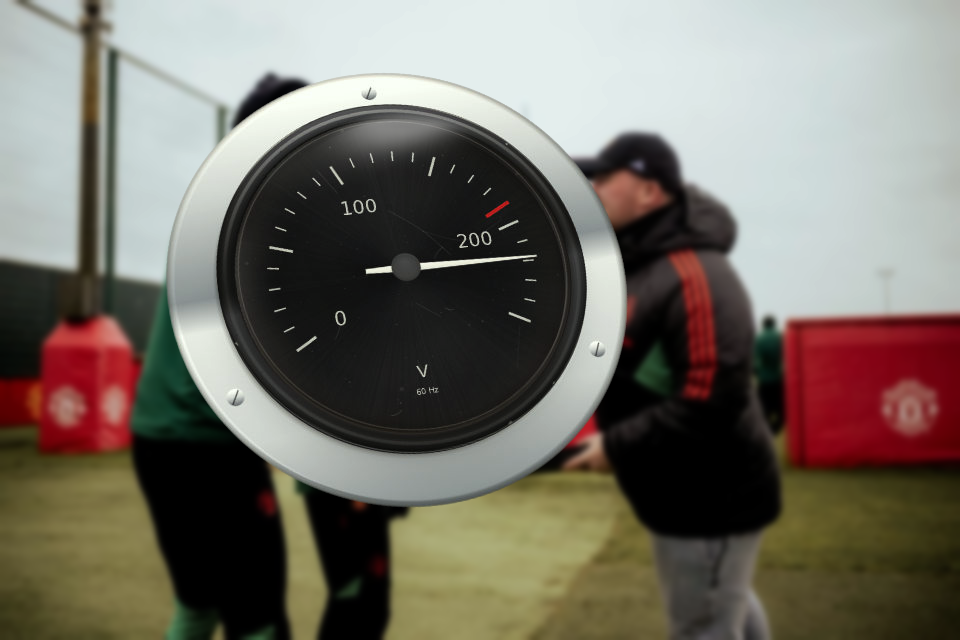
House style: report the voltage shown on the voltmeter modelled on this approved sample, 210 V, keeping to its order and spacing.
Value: 220 V
